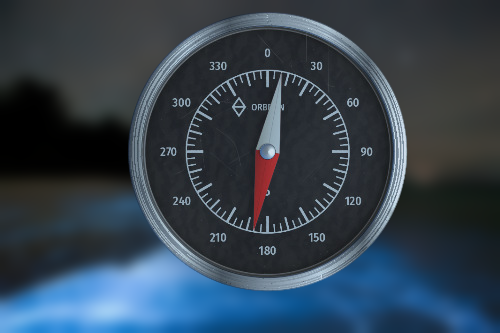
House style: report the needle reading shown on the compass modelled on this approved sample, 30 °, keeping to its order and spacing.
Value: 190 °
